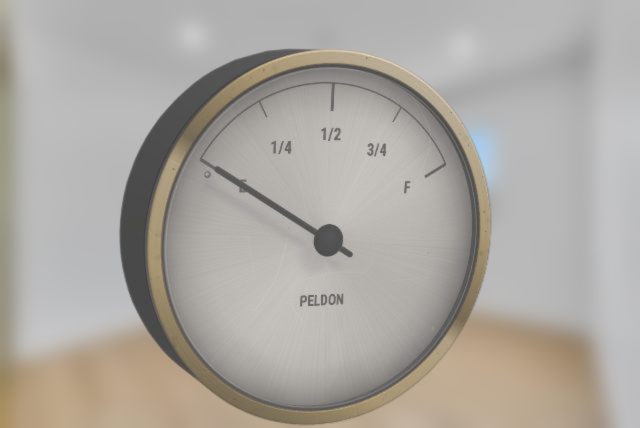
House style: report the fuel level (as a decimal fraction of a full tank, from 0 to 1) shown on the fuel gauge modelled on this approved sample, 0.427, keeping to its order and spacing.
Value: 0
